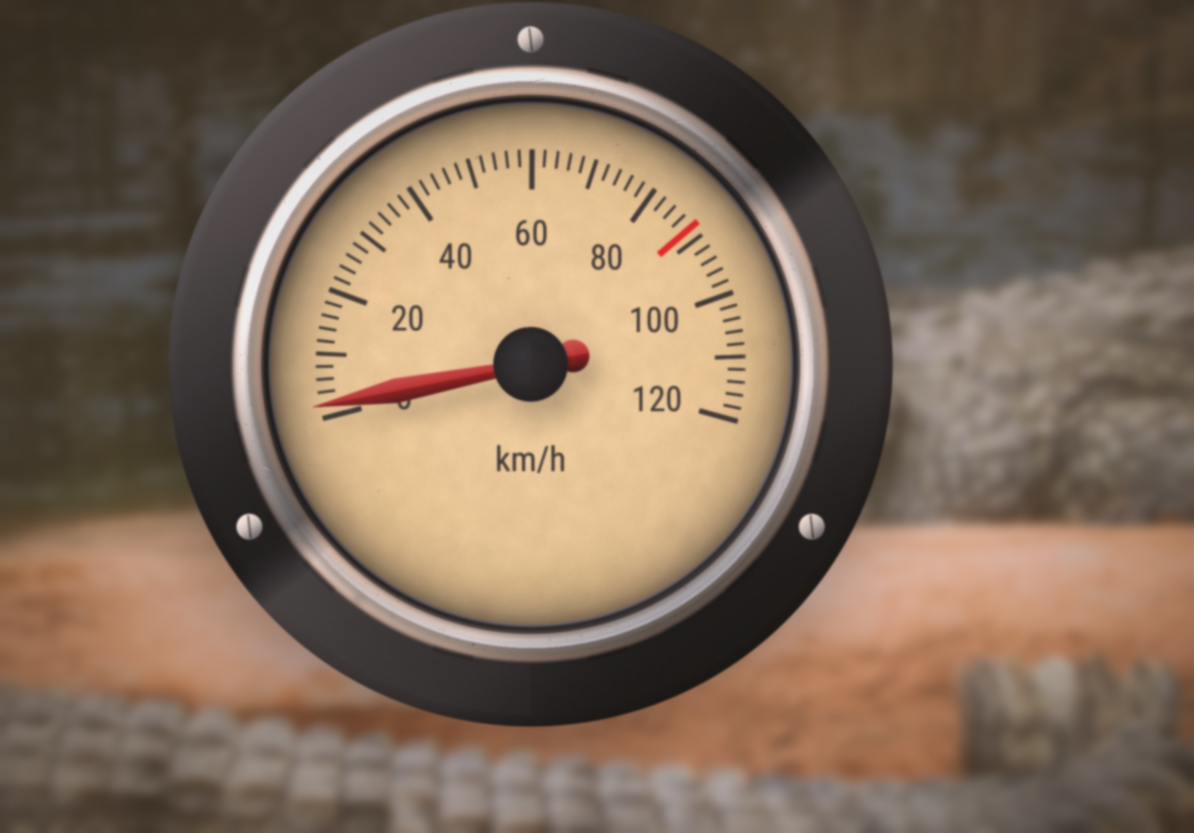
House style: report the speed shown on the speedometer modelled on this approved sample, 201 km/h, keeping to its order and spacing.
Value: 2 km/h
